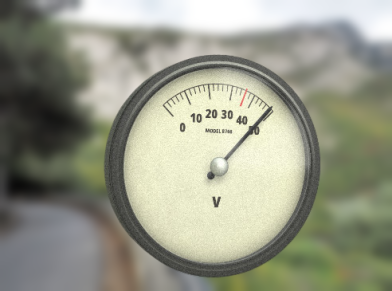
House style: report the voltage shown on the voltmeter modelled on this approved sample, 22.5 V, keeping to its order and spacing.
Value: 48 V
